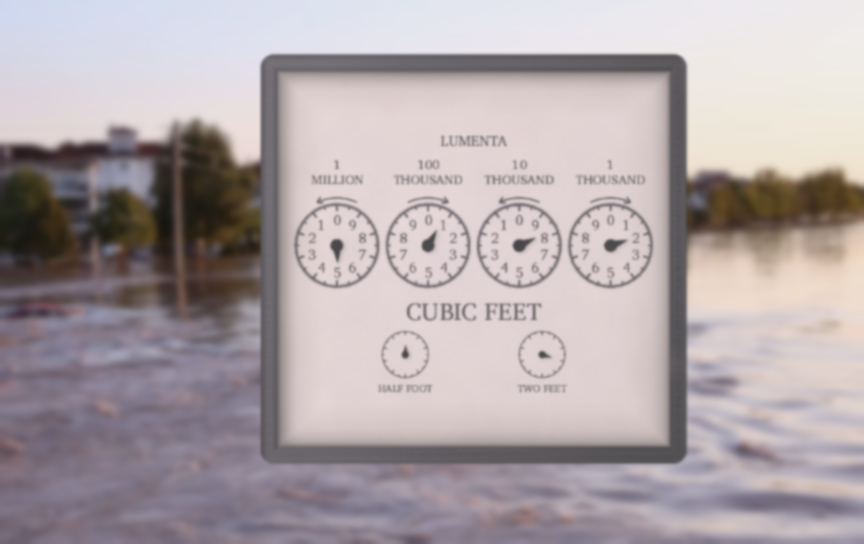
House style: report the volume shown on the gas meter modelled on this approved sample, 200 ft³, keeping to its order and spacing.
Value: 508200 ft³
